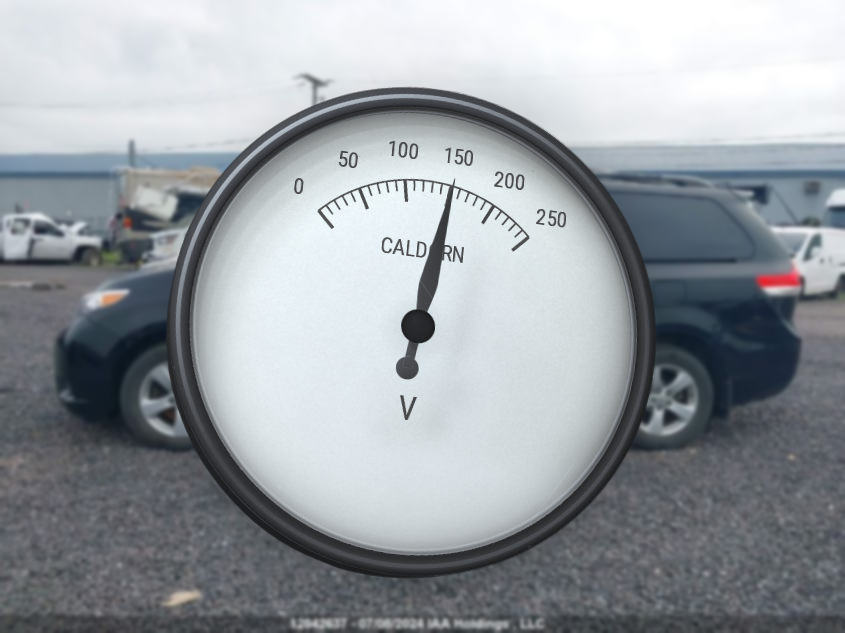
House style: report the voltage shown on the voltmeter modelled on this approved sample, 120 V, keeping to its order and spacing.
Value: 150 V
